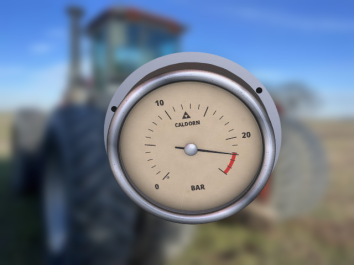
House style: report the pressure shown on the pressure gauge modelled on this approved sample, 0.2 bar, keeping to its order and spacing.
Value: 22 bar
